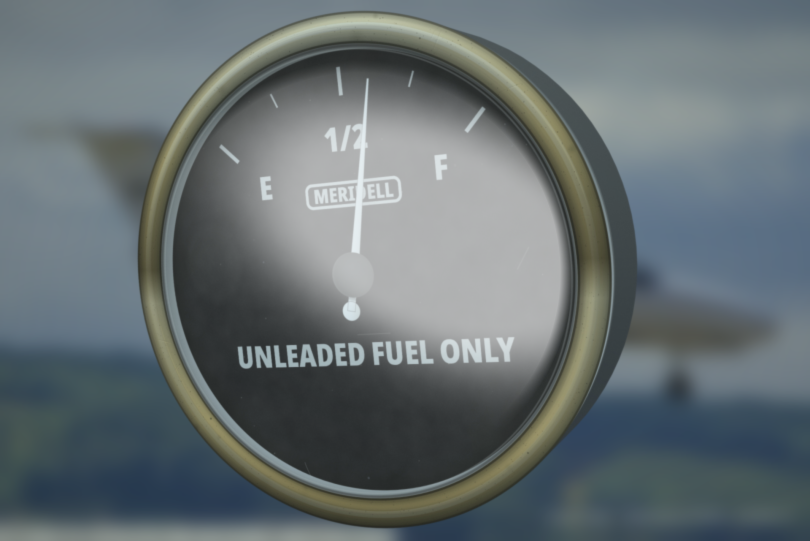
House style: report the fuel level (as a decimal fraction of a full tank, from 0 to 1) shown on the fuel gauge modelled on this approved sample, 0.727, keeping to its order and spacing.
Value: 0.625
